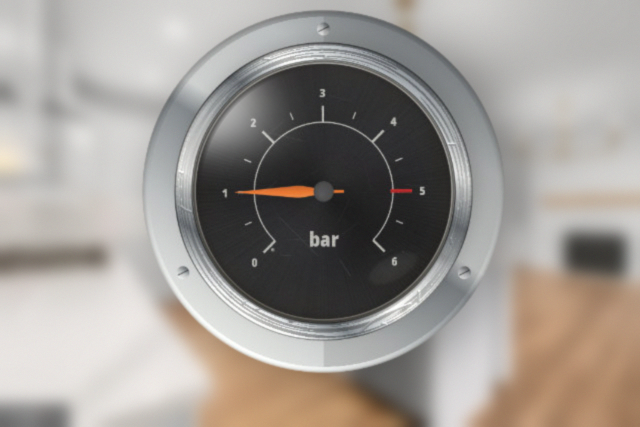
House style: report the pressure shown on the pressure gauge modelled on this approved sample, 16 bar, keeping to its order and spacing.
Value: 1 bar
